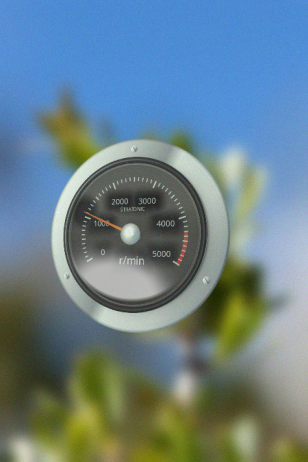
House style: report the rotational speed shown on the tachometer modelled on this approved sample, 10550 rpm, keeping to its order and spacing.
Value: 1100 rpm
